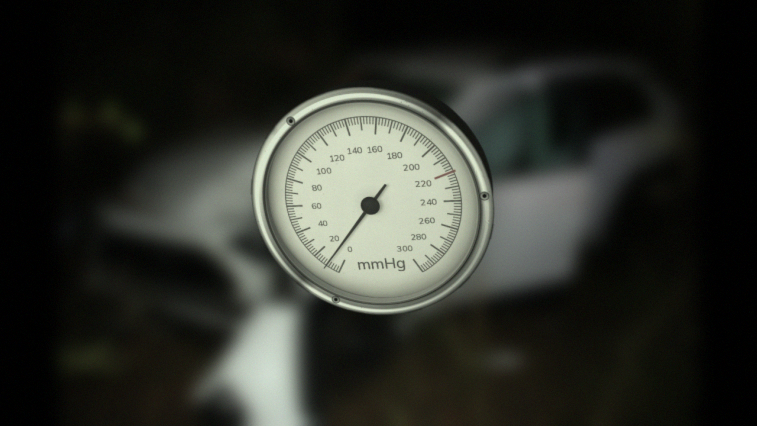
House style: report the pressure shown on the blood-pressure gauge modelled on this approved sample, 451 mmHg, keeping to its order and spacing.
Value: 10 mmHg
